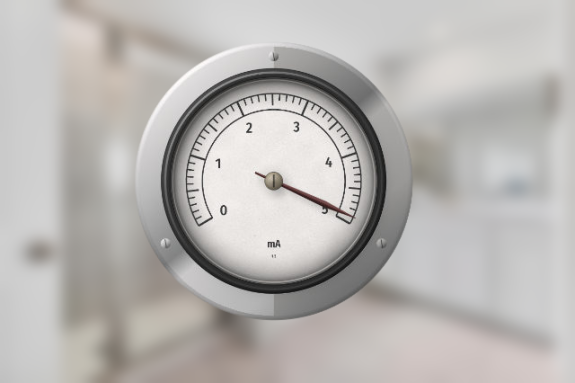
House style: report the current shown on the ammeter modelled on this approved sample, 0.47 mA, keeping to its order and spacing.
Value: 4.9 mA
